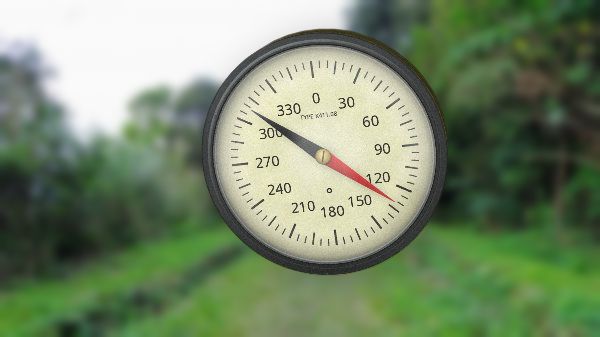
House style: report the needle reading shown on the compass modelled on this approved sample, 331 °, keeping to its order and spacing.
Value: 130 °
